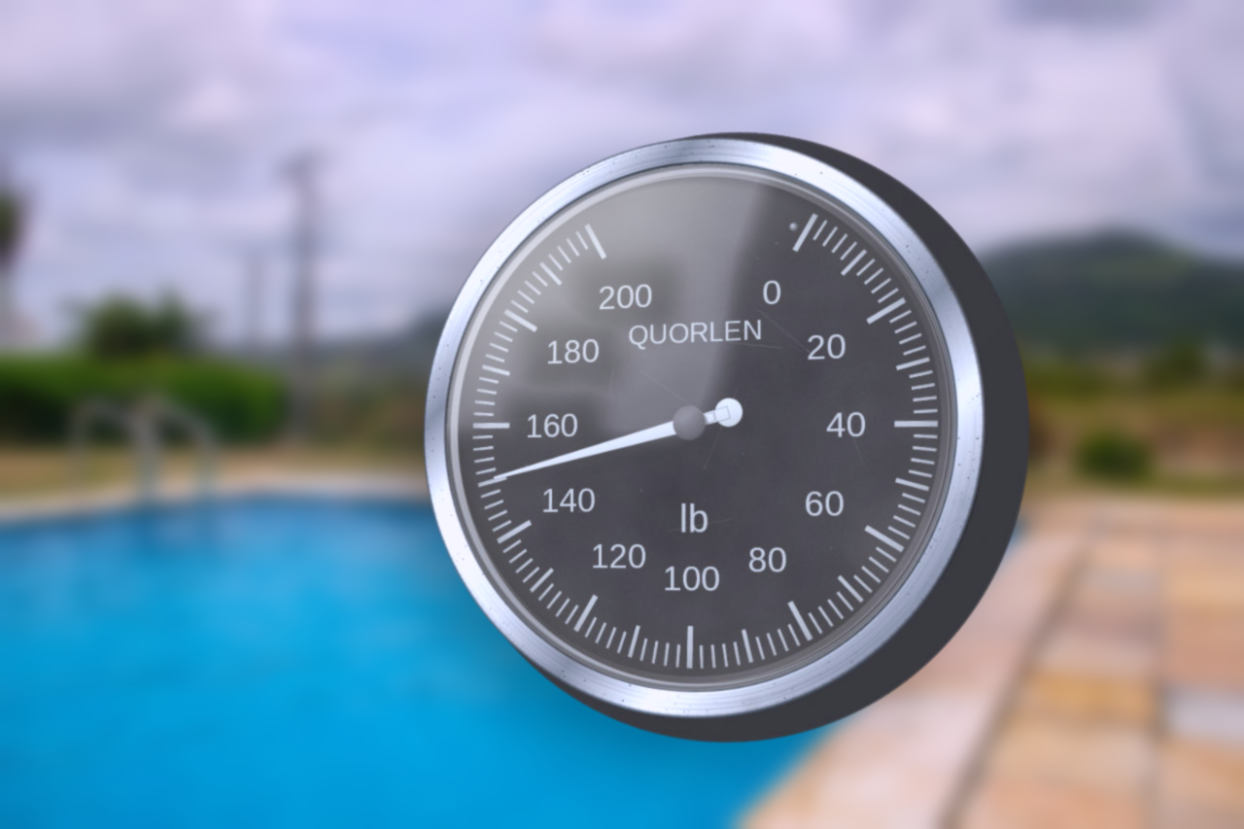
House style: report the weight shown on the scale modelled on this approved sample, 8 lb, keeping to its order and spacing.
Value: 150 lb
